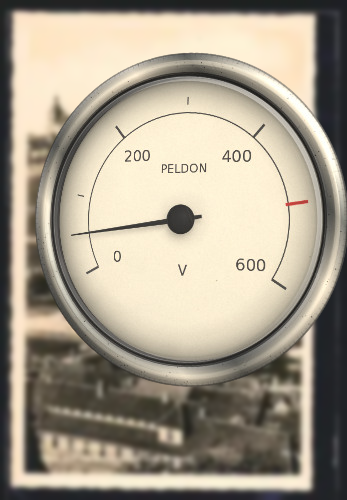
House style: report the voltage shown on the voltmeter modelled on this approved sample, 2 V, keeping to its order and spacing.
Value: 50 V
